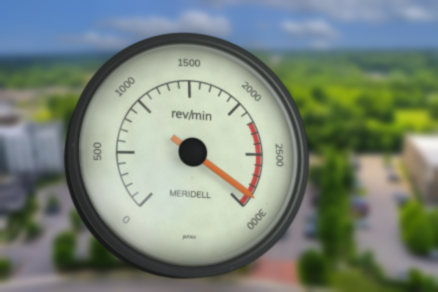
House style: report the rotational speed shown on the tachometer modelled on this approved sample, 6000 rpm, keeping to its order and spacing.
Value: 2900 rpm
